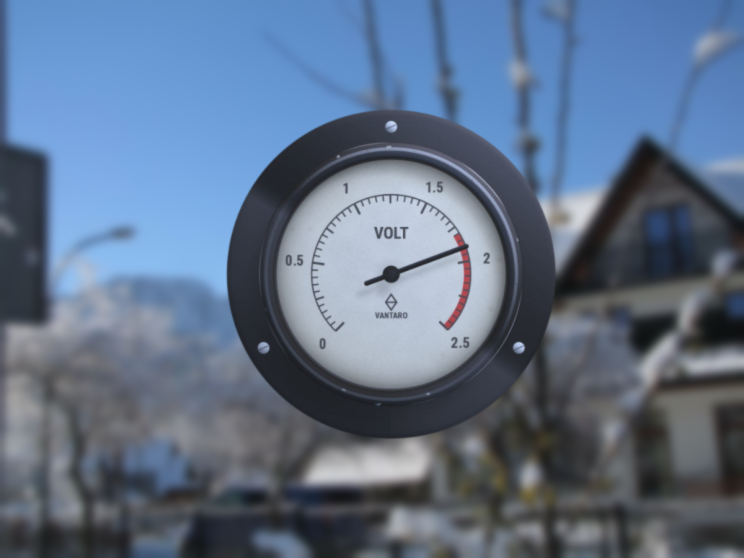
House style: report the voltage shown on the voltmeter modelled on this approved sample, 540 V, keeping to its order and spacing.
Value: 1.9 V
